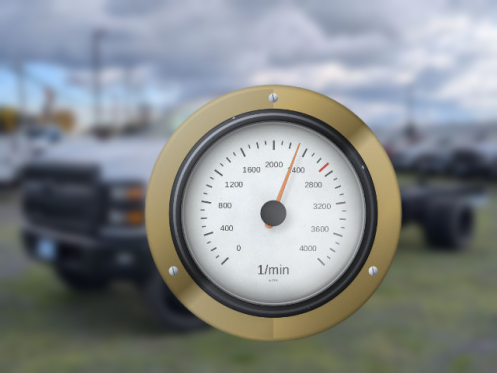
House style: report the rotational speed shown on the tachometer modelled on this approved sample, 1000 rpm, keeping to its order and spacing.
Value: 2300 rpm
